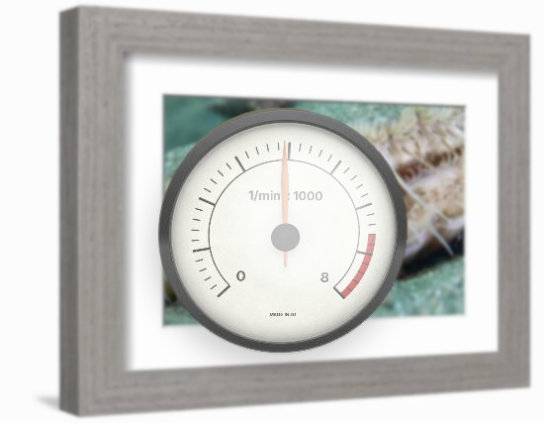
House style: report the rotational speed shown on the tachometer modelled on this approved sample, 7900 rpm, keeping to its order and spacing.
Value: 3900 rpm
